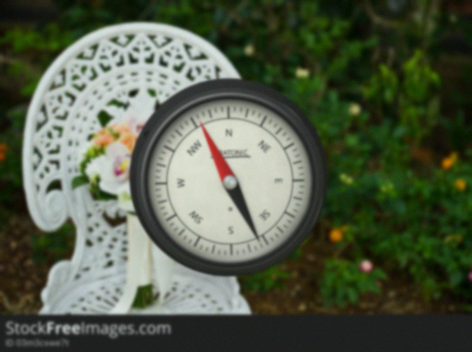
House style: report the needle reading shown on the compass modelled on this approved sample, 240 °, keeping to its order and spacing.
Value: 335 °
